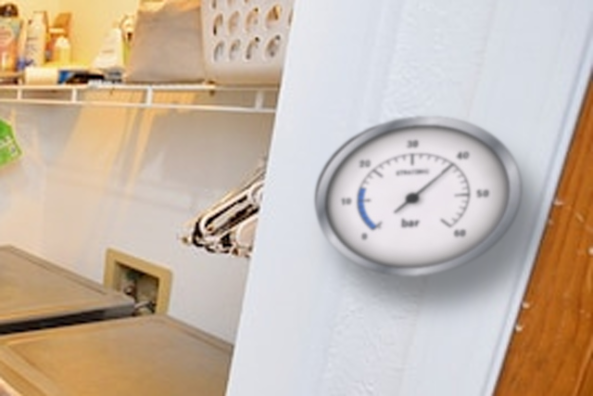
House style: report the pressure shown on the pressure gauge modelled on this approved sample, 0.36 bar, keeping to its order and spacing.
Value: 40 bar
